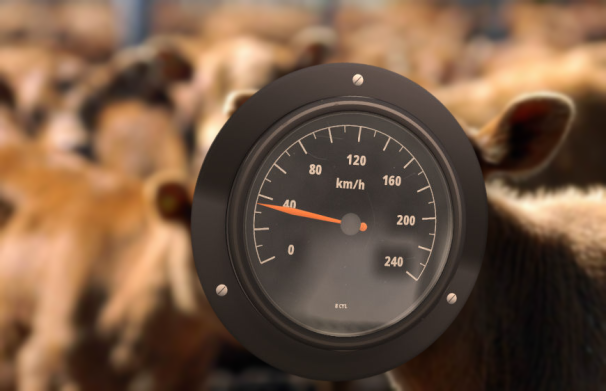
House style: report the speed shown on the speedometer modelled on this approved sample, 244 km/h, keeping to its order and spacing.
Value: 35 km/h
